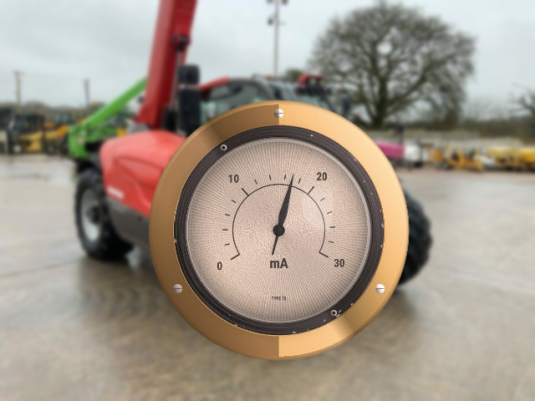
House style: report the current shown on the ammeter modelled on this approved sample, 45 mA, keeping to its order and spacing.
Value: 17 mA
